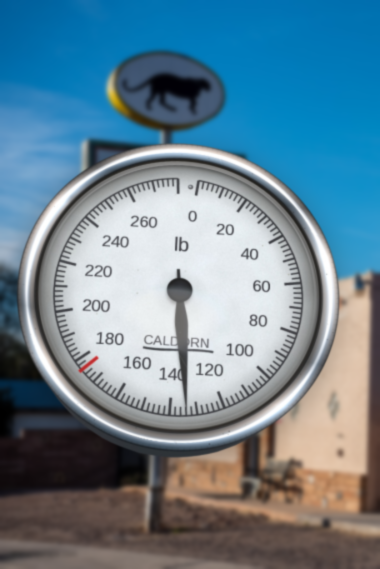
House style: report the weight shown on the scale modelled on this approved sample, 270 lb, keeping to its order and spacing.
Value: 134 lb
